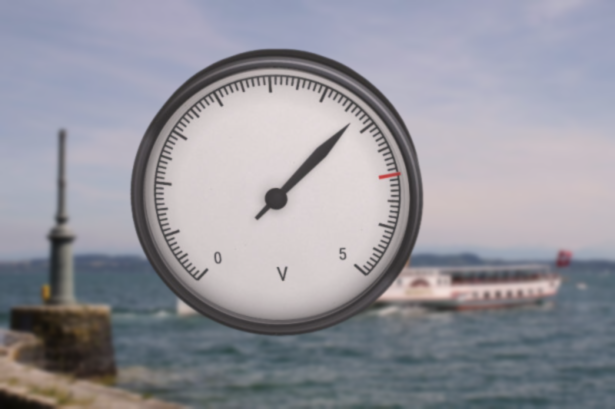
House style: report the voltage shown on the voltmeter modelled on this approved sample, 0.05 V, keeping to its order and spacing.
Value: 3.35 V
